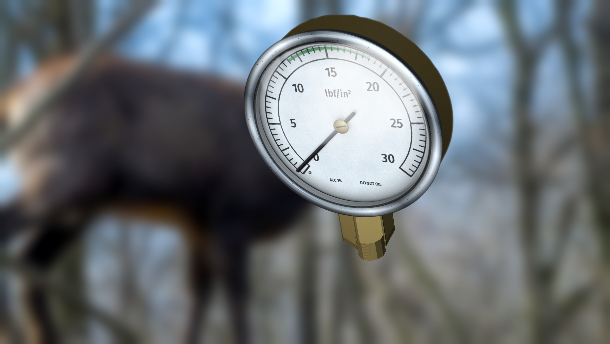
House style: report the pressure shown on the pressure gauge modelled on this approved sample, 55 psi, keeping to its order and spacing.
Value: 0.5 psi
